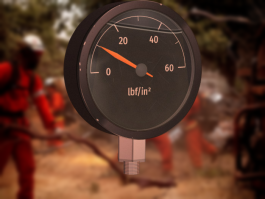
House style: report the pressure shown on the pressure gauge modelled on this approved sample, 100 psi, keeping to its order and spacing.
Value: 10 psi
